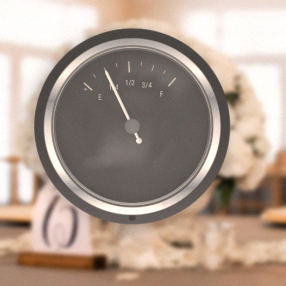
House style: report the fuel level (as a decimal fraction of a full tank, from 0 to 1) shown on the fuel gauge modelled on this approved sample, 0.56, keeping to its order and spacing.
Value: 0.25
